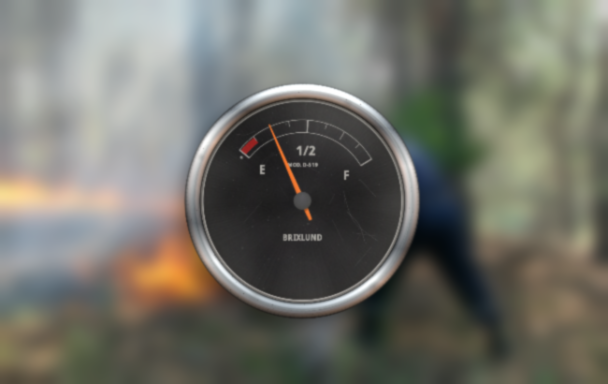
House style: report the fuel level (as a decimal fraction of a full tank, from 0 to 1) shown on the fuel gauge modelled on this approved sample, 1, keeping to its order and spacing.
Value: 0.25
